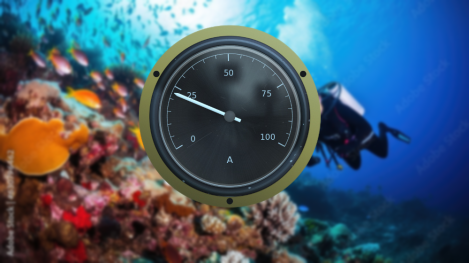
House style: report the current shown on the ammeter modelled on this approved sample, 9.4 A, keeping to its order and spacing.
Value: 22.5 A
